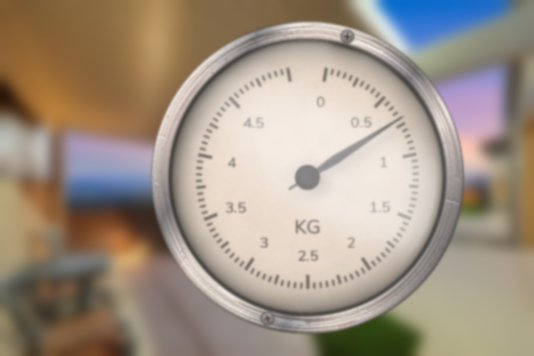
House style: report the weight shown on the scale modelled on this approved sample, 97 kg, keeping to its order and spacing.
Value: 0.7 kg
